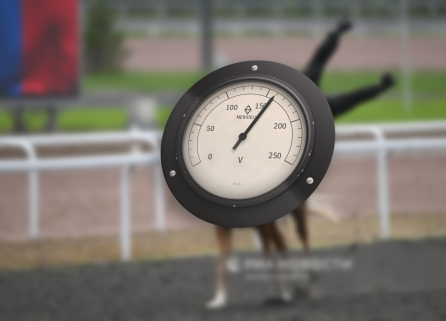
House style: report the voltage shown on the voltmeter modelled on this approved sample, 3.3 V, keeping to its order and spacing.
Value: 160 V
